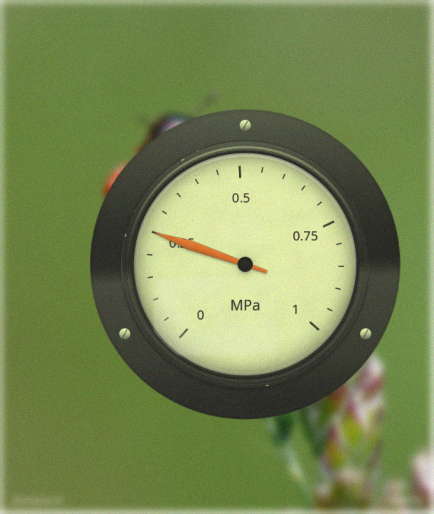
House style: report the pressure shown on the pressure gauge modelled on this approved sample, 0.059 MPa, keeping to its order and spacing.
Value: 0.25 MPa
